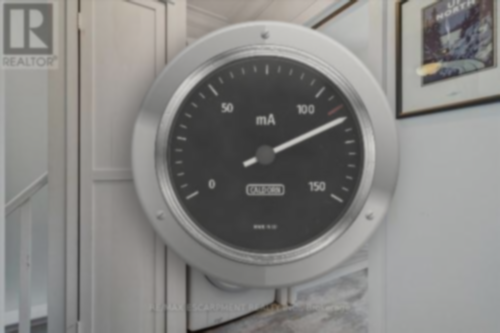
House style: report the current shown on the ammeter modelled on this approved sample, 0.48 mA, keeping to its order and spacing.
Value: 115 mA
